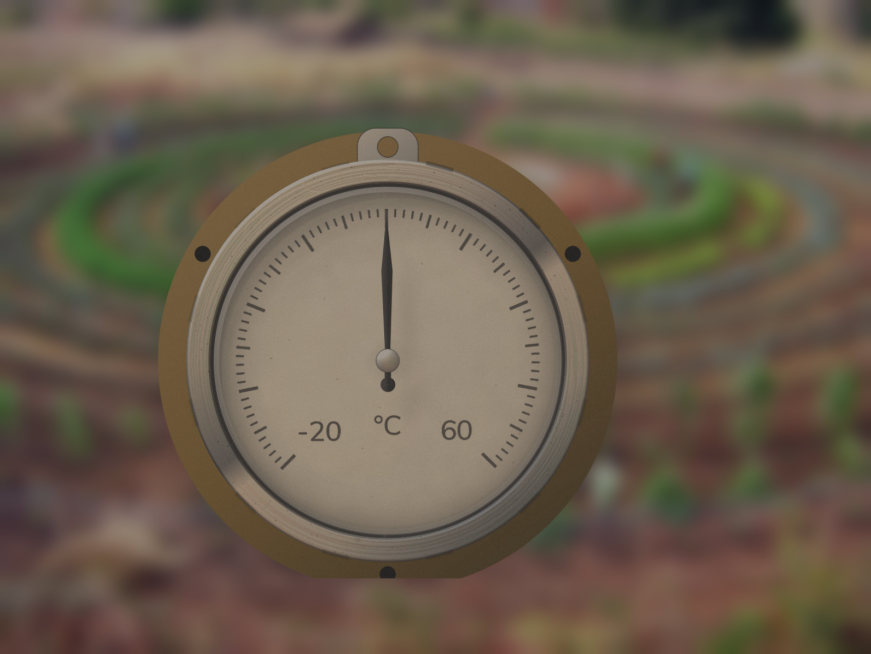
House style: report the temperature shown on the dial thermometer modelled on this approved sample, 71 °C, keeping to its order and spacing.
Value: 20 °C
